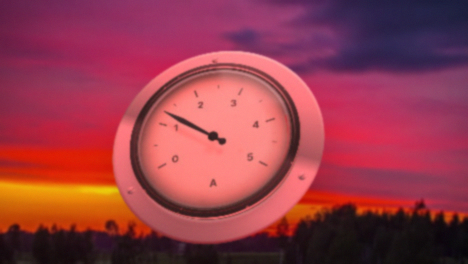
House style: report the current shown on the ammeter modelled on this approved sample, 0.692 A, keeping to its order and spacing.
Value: 1.25 A
